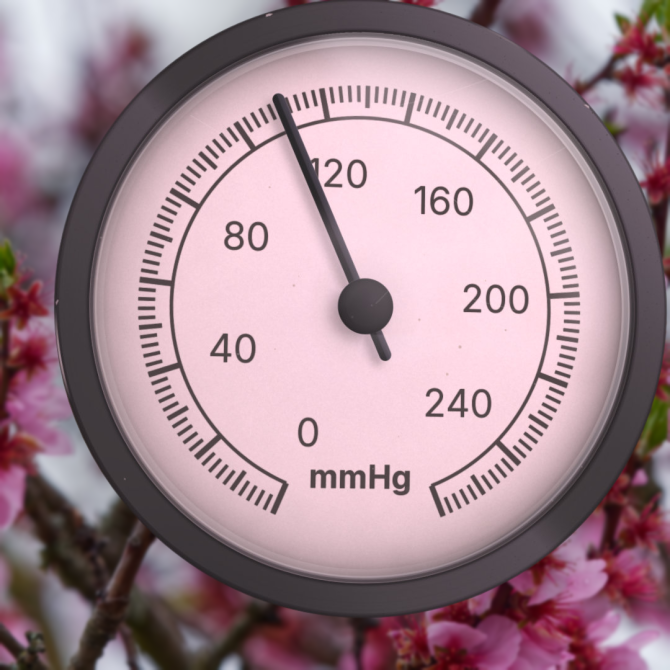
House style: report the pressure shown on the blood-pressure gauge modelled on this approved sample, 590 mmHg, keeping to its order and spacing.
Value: 110 mmHg
